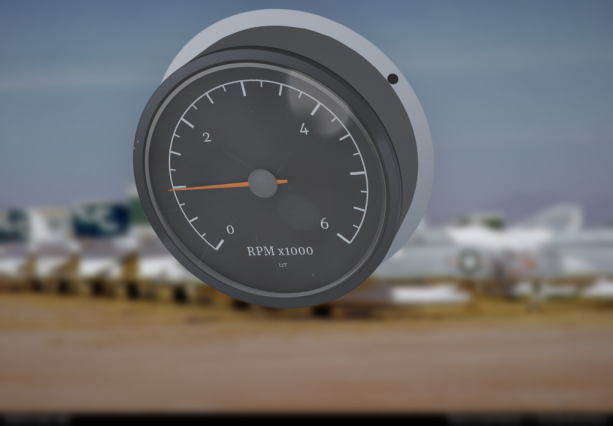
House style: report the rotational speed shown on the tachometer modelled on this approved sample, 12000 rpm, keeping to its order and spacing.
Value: 1000 rpm
